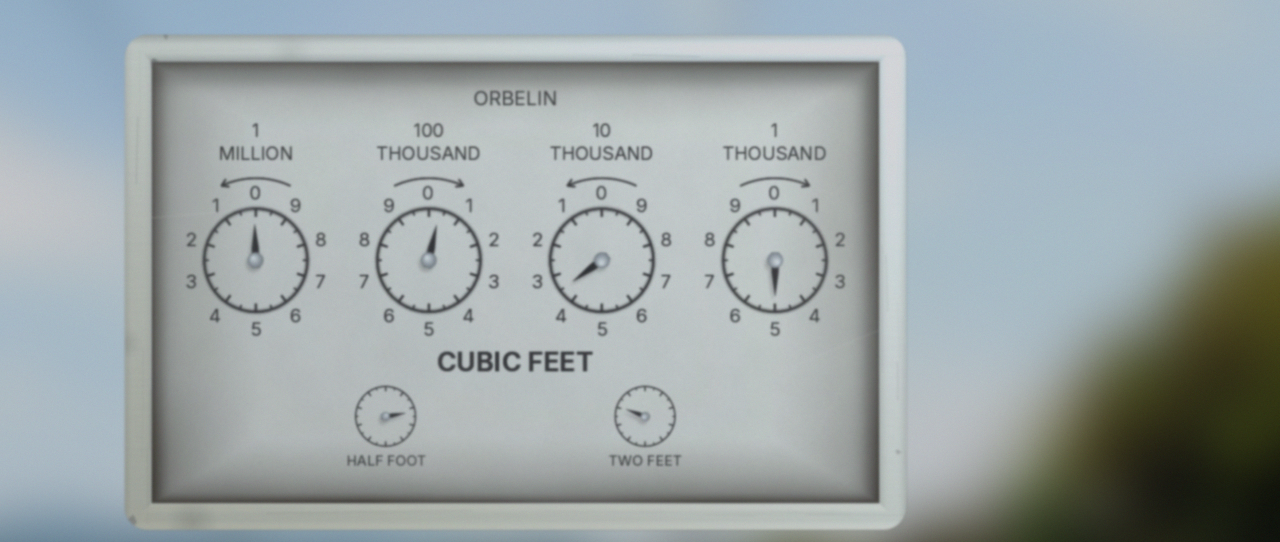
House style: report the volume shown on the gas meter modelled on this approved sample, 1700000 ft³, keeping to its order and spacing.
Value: 3500 ft³
